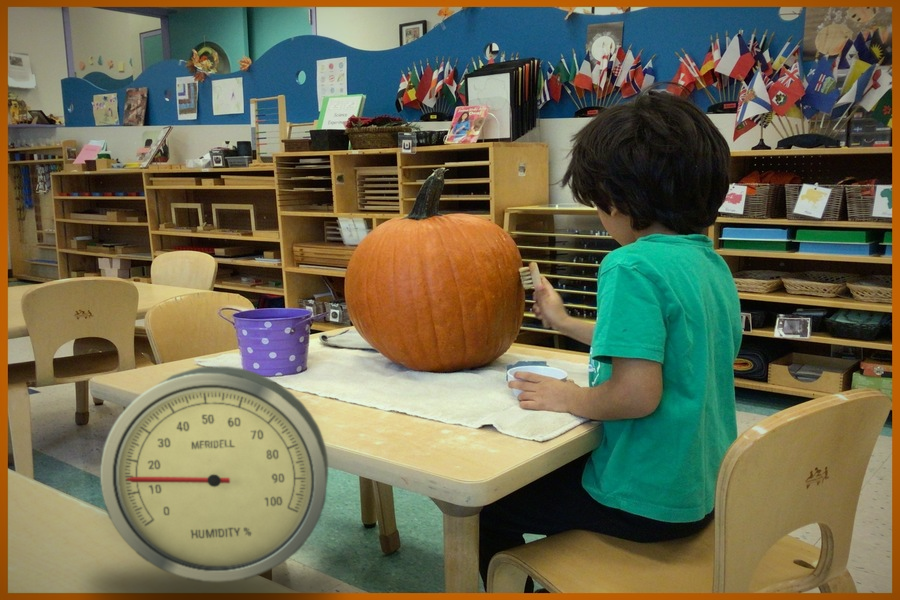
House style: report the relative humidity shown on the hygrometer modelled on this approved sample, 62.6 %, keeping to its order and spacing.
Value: 15 %
